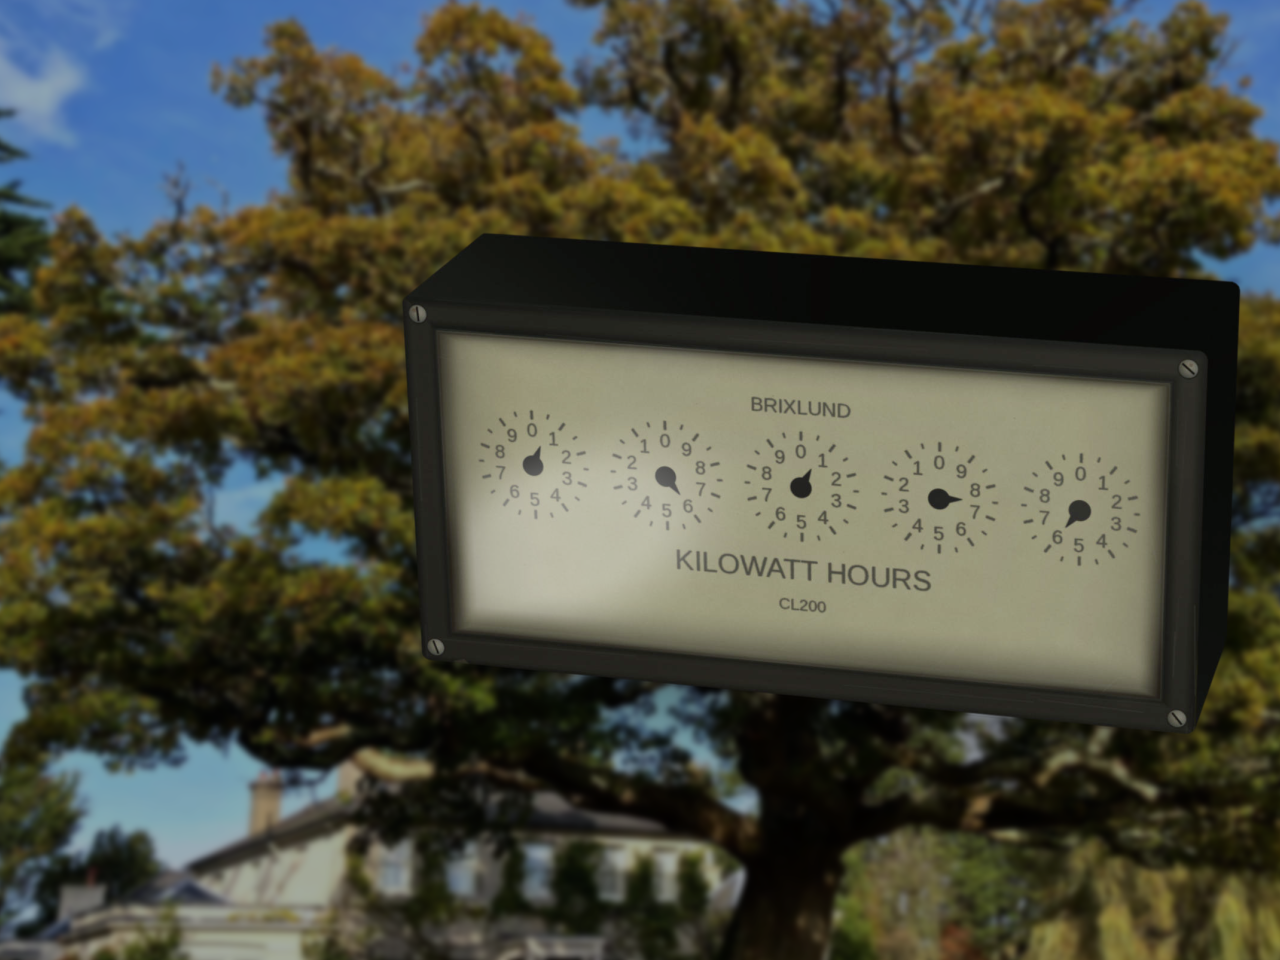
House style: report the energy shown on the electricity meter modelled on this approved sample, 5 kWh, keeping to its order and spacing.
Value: 6076 kWh
